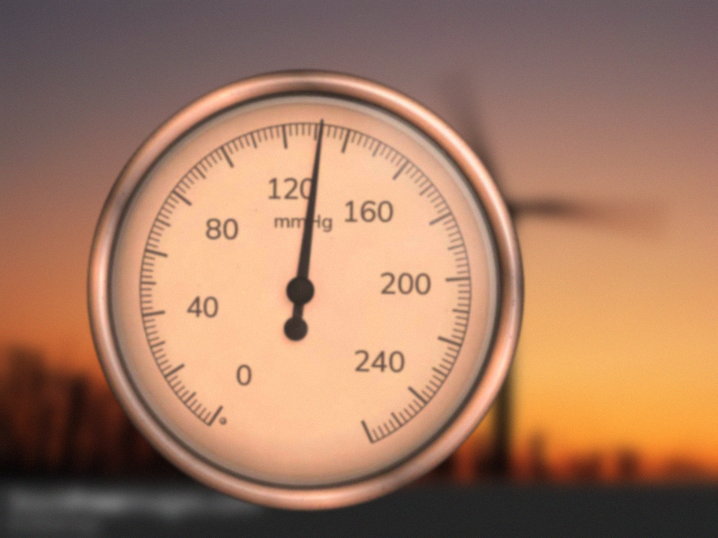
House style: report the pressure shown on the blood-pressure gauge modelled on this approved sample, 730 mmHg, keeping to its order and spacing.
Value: 132 mmHg
